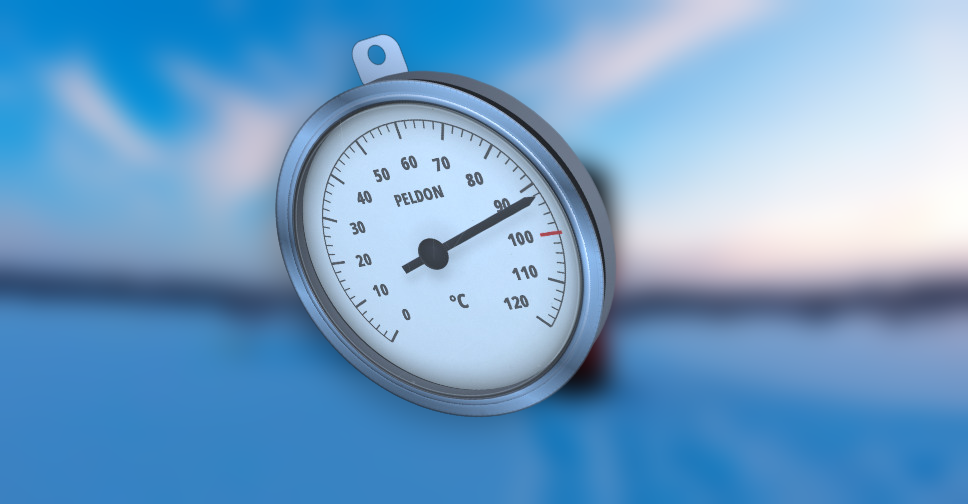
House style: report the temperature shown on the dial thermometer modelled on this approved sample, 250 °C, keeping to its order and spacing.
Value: 92 °C
